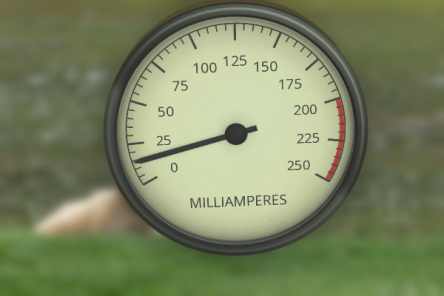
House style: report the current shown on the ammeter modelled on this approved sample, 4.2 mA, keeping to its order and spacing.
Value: 15 mA
